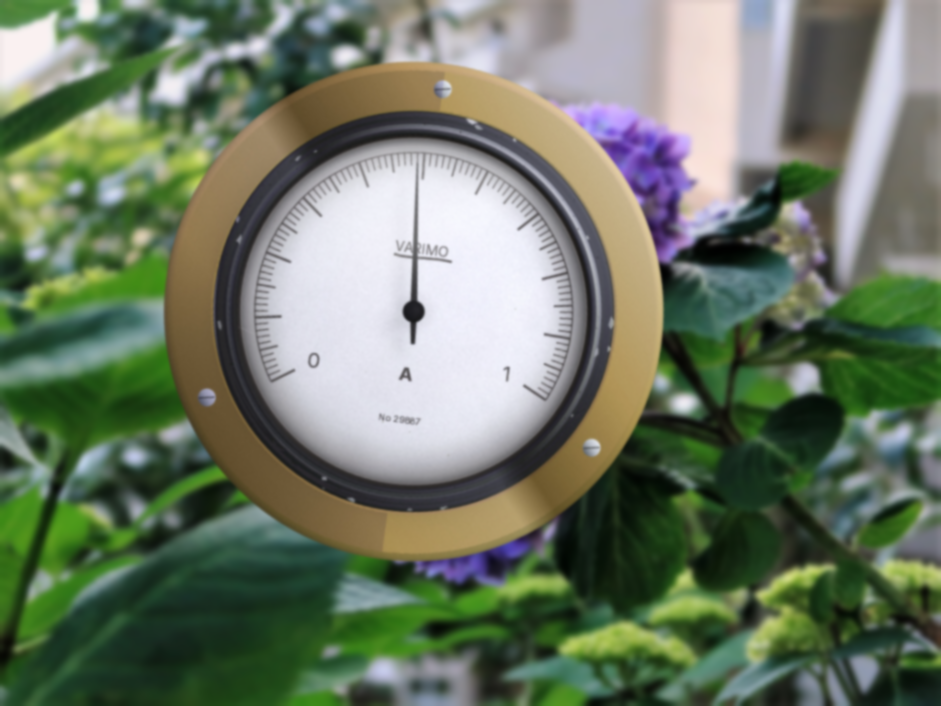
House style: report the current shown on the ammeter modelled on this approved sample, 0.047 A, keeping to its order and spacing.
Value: 0.49 A
